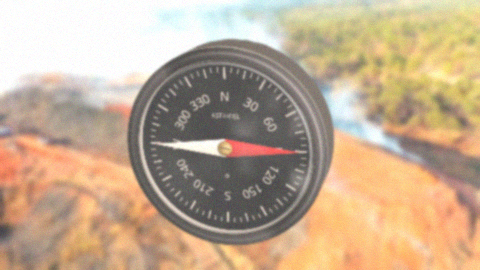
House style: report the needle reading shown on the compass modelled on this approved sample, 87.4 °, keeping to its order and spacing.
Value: 90 °
